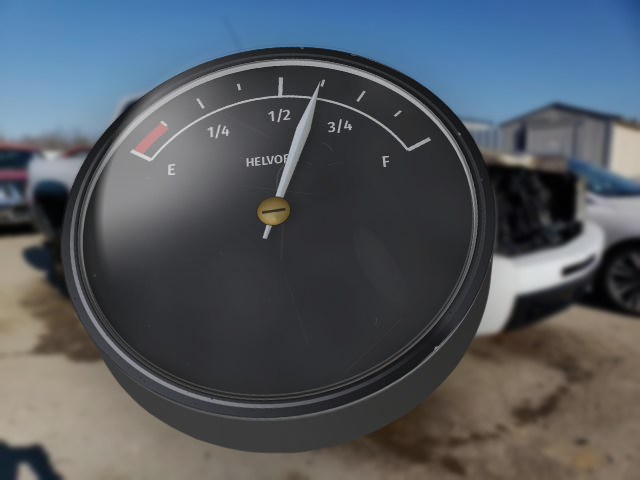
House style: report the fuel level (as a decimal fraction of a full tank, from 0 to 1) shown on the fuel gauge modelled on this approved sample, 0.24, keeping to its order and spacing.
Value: 0.625
